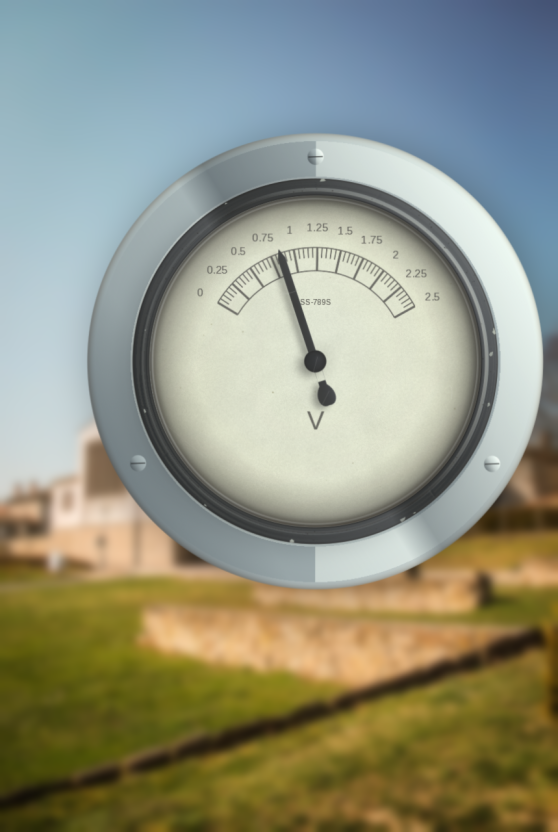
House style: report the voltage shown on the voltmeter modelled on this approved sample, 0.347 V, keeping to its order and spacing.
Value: 0.85 V
